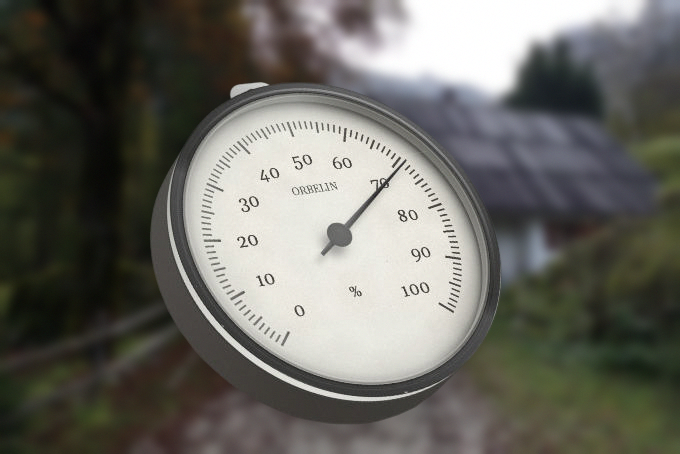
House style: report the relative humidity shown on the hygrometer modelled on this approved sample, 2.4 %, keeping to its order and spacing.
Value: 71 %
